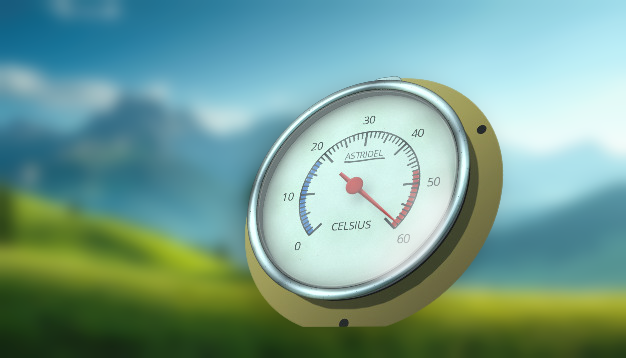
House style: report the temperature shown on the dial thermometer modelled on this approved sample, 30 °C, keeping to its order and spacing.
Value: 59 °C
